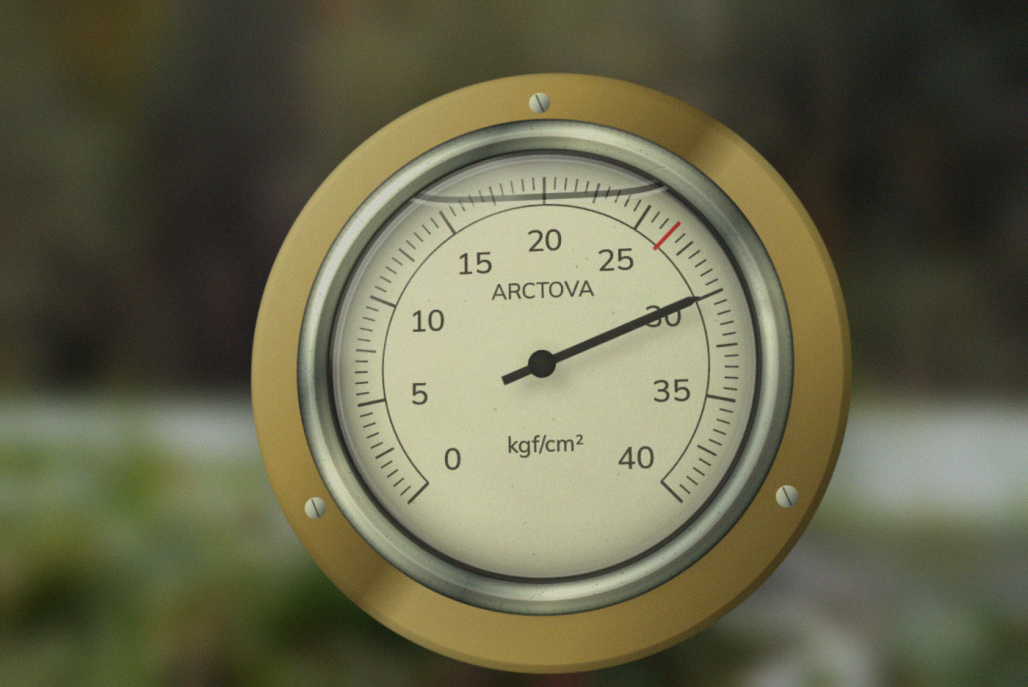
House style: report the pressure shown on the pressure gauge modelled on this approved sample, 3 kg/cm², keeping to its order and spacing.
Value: 30 kg/cm²
